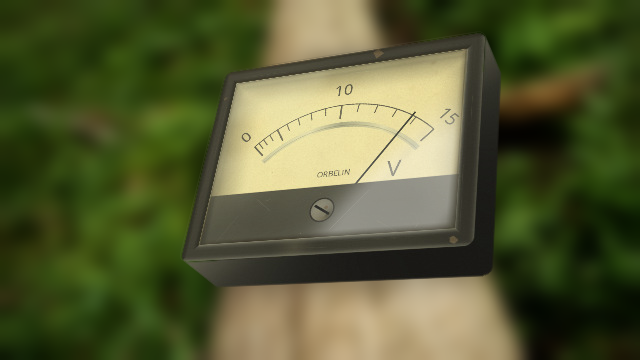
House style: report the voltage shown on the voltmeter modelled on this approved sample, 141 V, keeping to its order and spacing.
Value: 14 V
